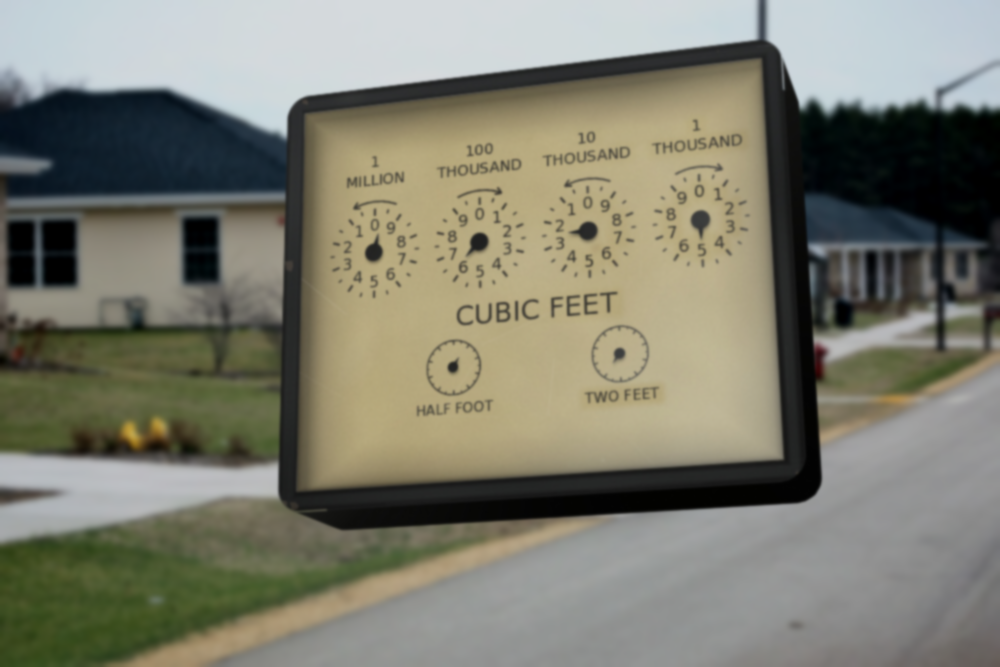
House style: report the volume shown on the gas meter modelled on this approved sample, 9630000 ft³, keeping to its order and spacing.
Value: 962500 ft³
